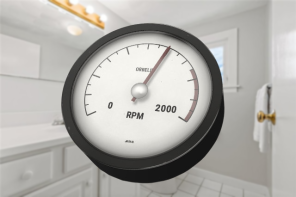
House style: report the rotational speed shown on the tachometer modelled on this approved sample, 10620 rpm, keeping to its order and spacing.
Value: 1200 rpm
